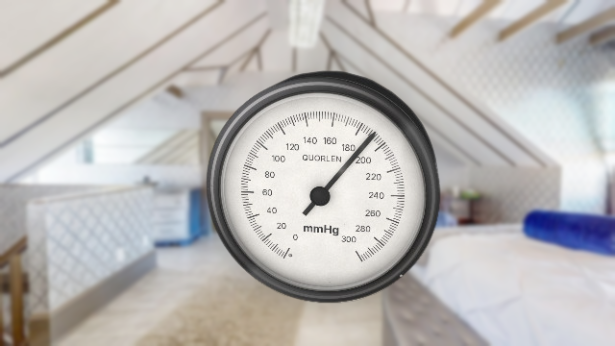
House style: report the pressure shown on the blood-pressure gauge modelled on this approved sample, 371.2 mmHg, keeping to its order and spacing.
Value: 190 mmHg
